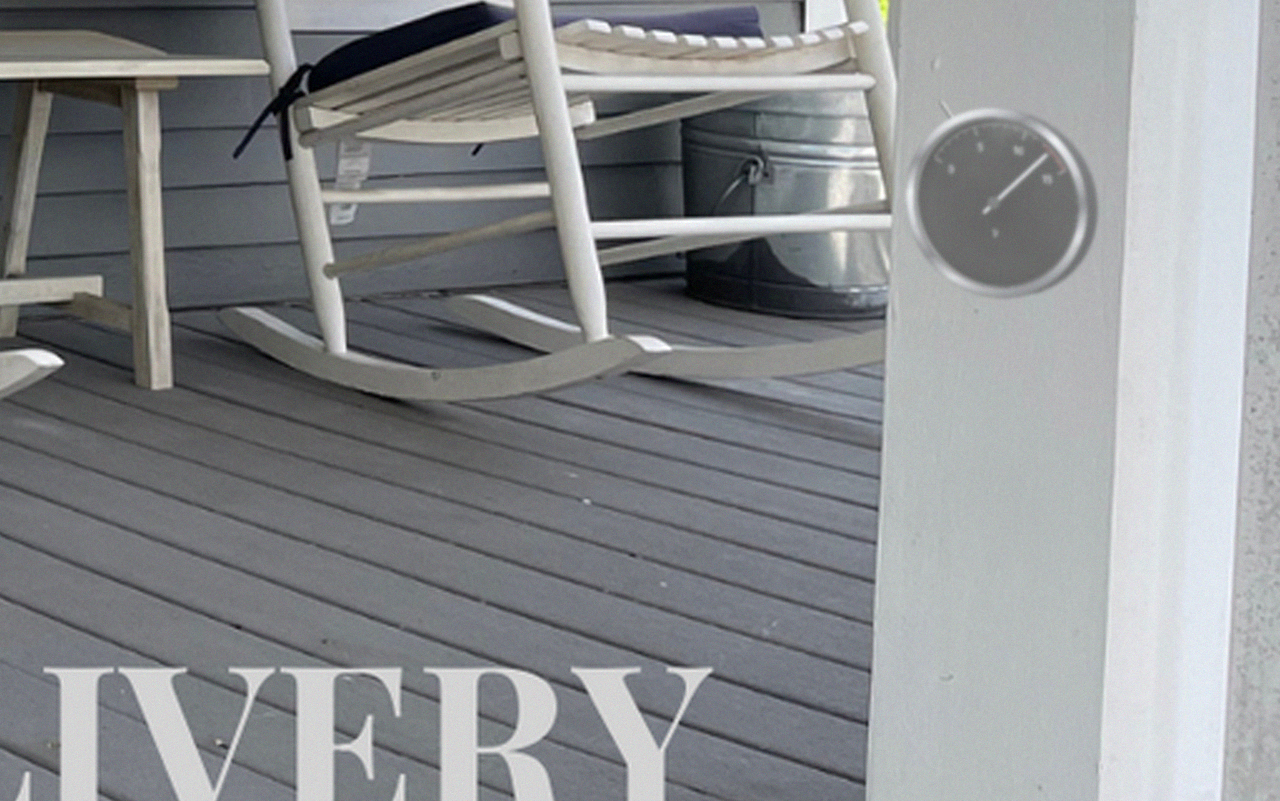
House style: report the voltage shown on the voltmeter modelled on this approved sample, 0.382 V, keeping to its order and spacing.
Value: 13 V
